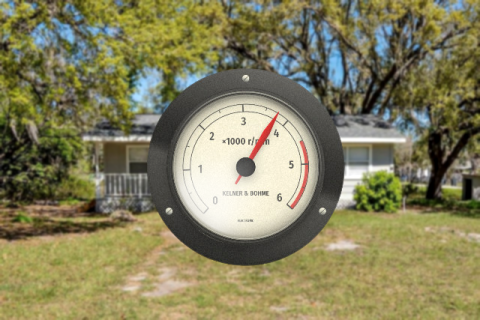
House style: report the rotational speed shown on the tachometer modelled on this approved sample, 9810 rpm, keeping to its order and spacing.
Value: 3750 rpm
